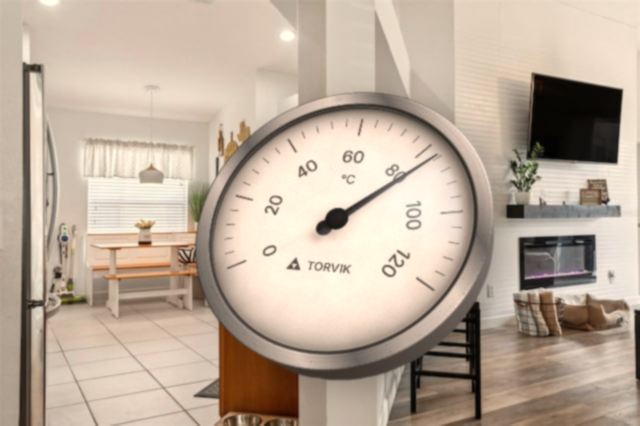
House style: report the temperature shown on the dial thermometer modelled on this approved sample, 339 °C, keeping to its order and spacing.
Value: 84 °C
